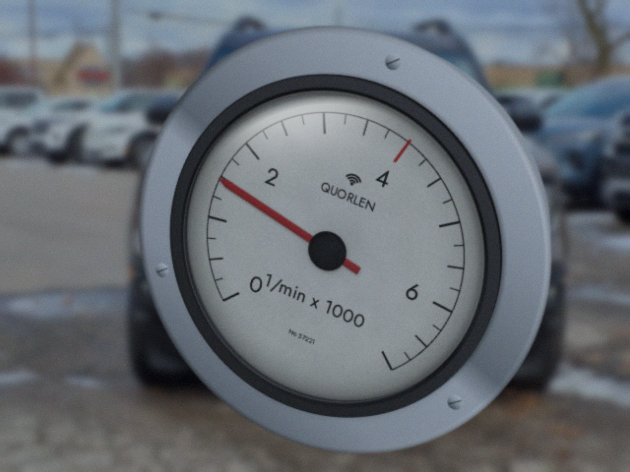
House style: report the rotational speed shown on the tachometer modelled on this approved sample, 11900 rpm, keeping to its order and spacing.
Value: 1500 rpm
